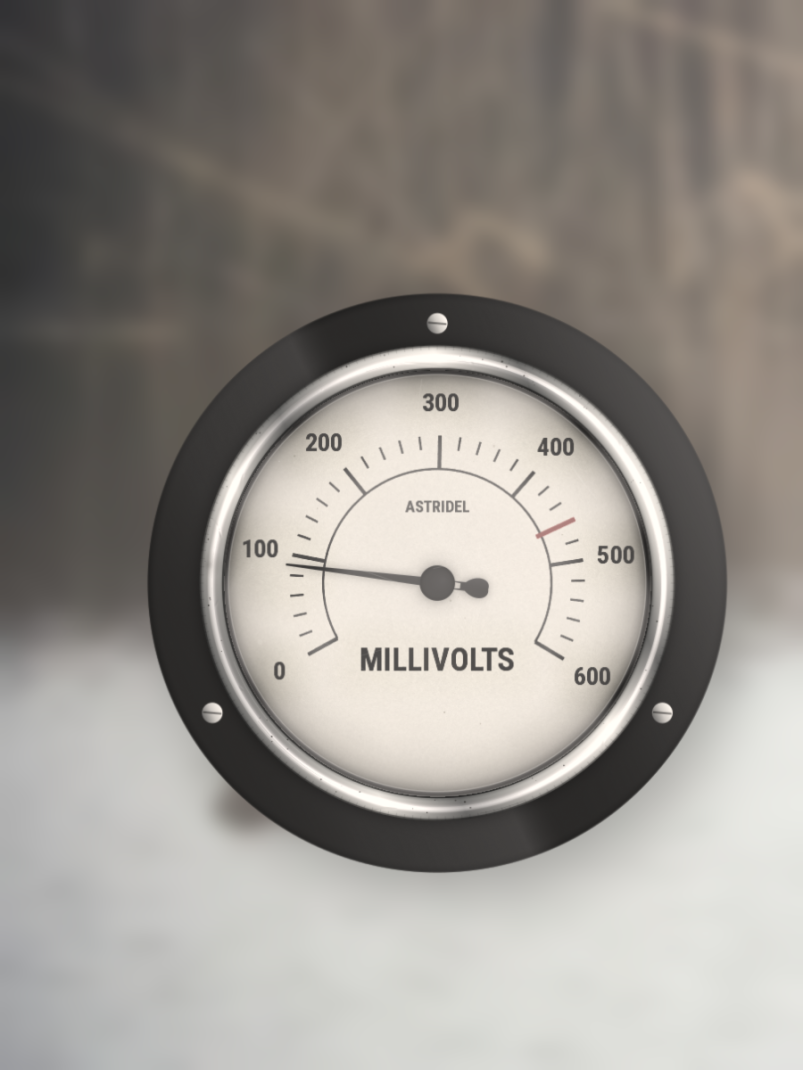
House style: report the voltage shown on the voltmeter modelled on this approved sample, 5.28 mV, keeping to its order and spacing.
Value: 90 mV
